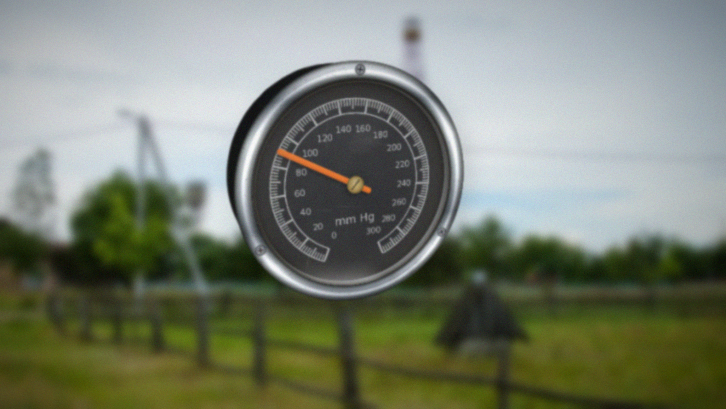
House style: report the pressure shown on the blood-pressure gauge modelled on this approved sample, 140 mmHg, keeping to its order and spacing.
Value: 90 mmHg
